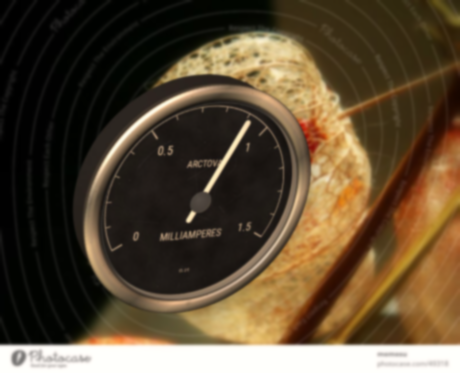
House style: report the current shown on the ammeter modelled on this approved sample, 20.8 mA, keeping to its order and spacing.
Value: 0.9 mA
